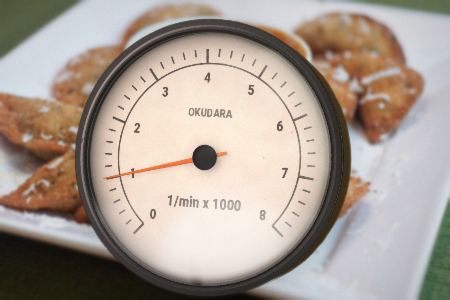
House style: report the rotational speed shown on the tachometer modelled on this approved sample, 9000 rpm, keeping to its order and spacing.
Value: 1000 rpm
